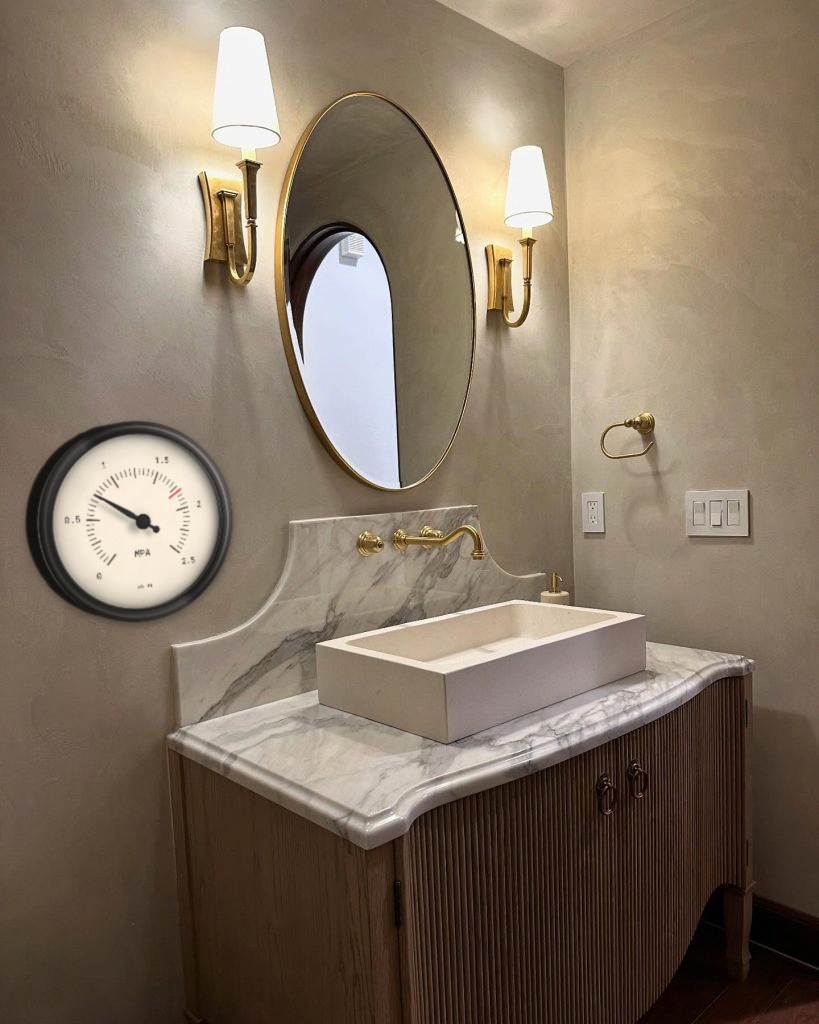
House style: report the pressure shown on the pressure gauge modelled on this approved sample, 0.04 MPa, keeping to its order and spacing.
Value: 0.75 MPa
